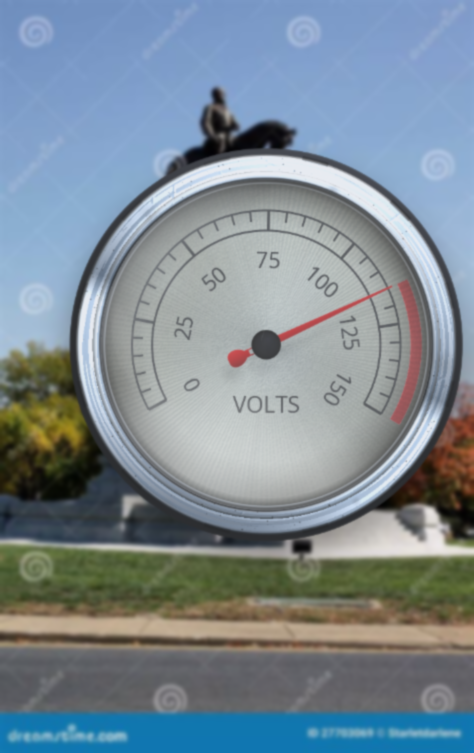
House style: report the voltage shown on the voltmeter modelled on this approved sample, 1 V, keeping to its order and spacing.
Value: 115 V
